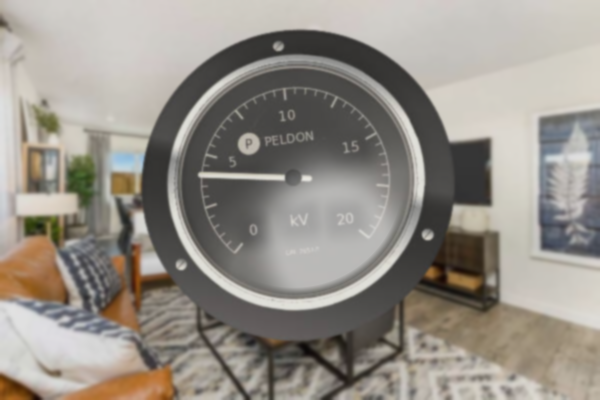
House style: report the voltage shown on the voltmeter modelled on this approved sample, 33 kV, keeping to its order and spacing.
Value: 4 kV
